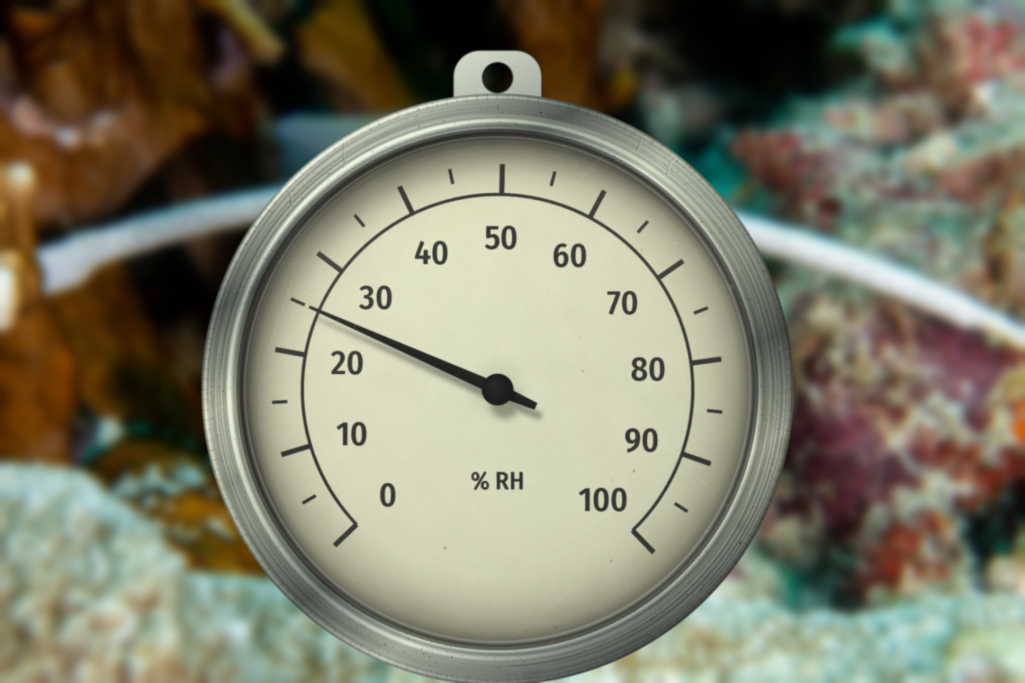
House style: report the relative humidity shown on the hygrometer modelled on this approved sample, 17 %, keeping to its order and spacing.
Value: 25 %
